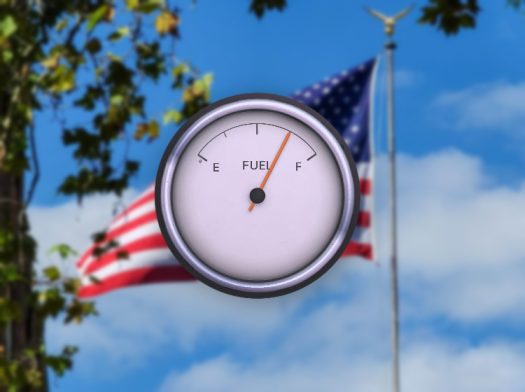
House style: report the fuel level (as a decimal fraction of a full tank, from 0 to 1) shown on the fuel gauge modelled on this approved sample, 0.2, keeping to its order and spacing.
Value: 0.75
